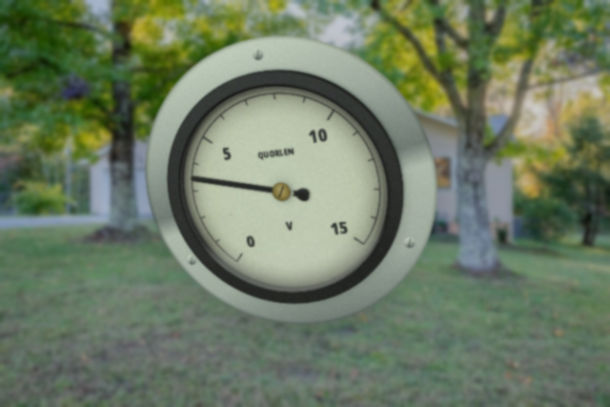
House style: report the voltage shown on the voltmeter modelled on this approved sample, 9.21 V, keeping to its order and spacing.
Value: 3.5 V
